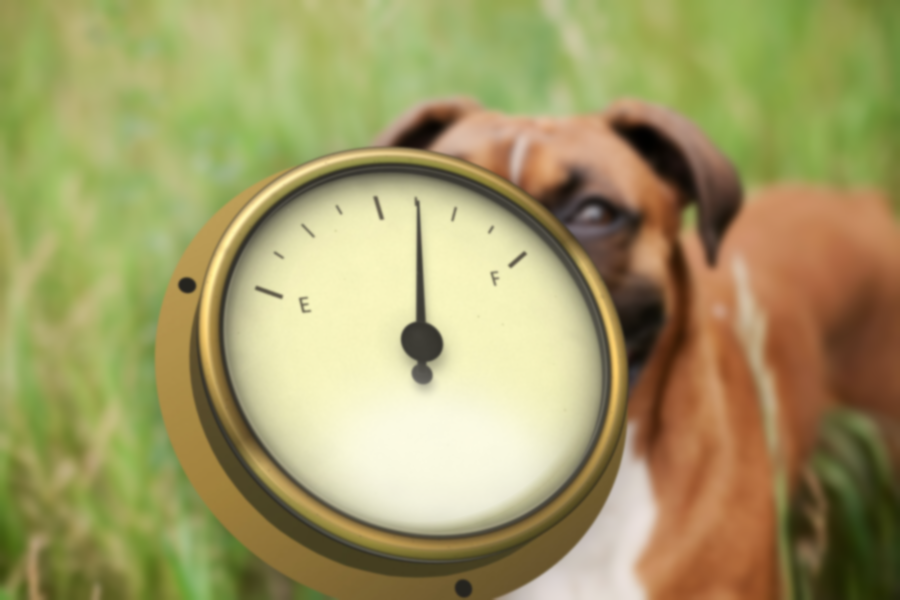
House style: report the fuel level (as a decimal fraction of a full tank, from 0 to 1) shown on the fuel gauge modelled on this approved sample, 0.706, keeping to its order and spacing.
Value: 0.625
